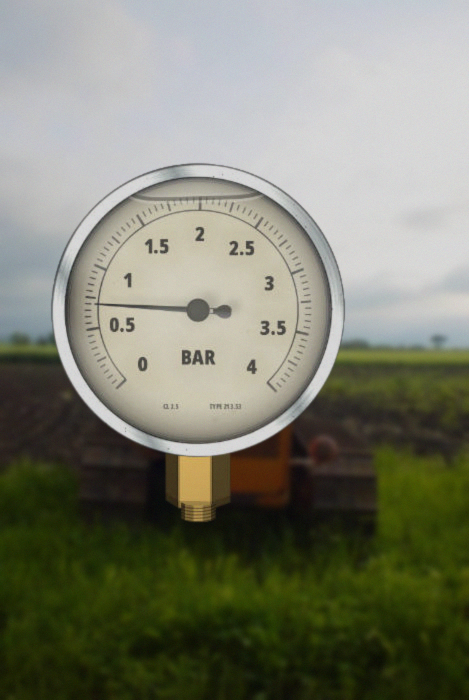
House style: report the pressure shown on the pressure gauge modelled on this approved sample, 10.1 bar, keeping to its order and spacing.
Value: 0.7 bar
